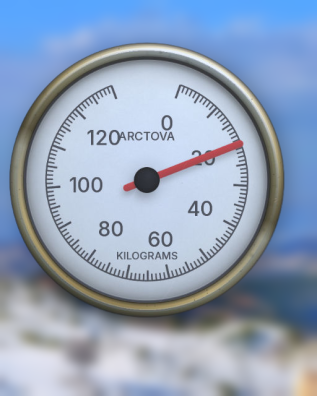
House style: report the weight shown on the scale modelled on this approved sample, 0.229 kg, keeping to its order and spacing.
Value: 20 kg
